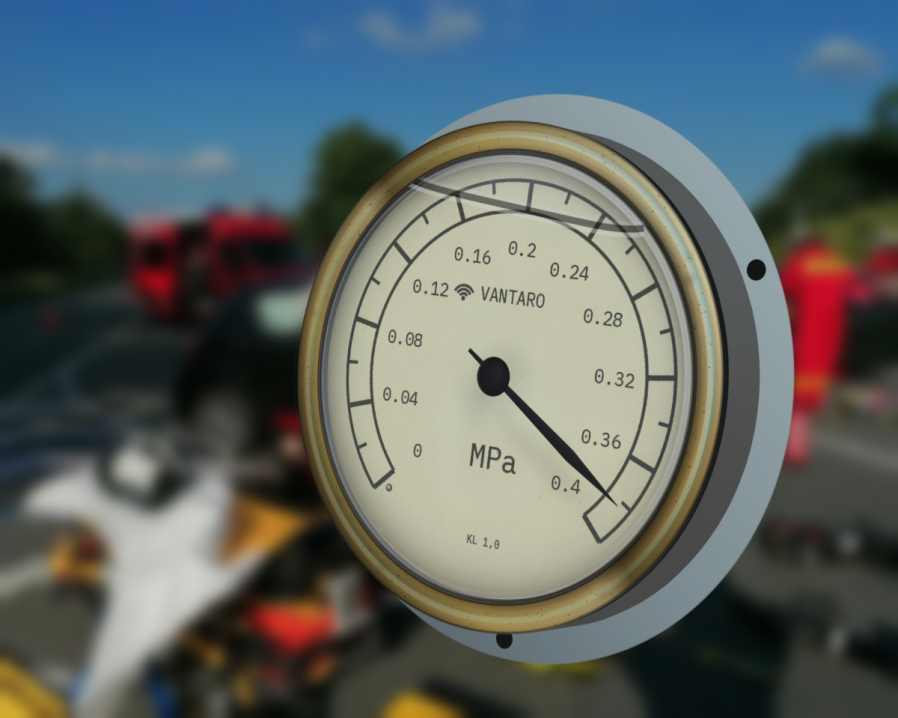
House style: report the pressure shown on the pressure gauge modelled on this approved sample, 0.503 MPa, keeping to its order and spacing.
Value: 0.38 MPa
